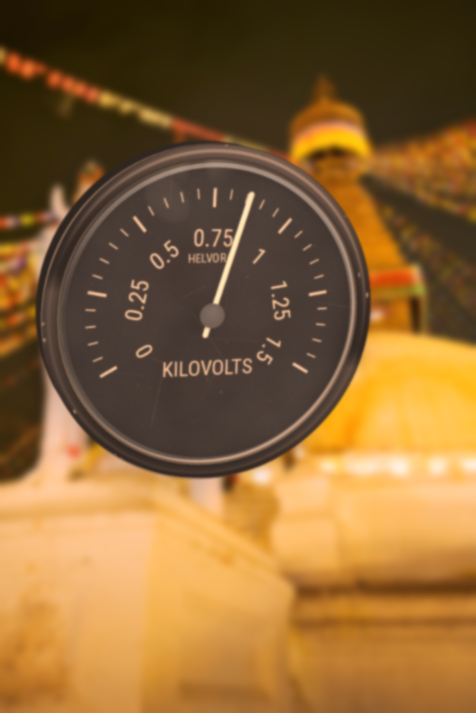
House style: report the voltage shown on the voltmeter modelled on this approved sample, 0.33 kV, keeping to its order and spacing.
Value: 0.85 kV
